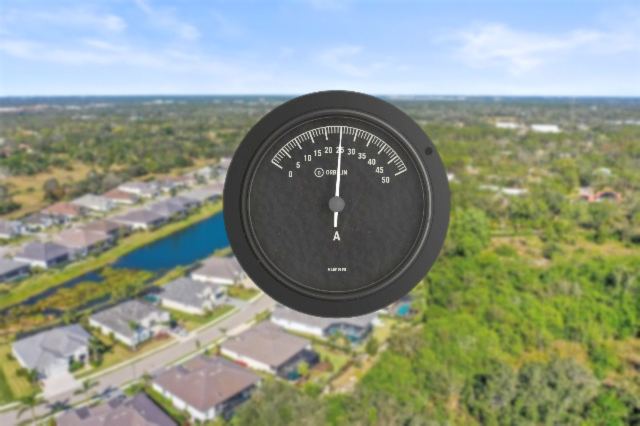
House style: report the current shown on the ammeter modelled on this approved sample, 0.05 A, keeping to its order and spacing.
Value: 25 A
